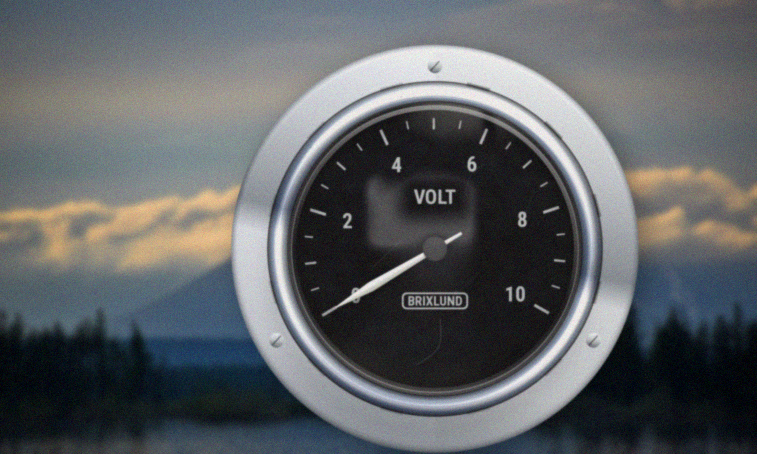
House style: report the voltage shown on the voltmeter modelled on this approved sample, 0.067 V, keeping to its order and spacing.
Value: 0 V
